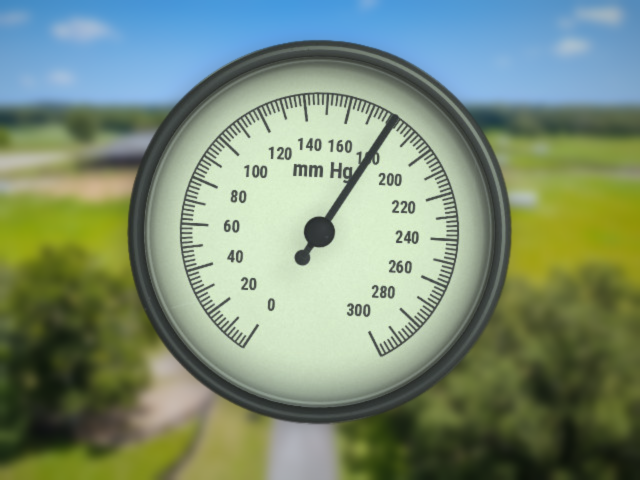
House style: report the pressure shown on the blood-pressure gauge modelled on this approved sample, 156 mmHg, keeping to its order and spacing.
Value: 180 mmHg
